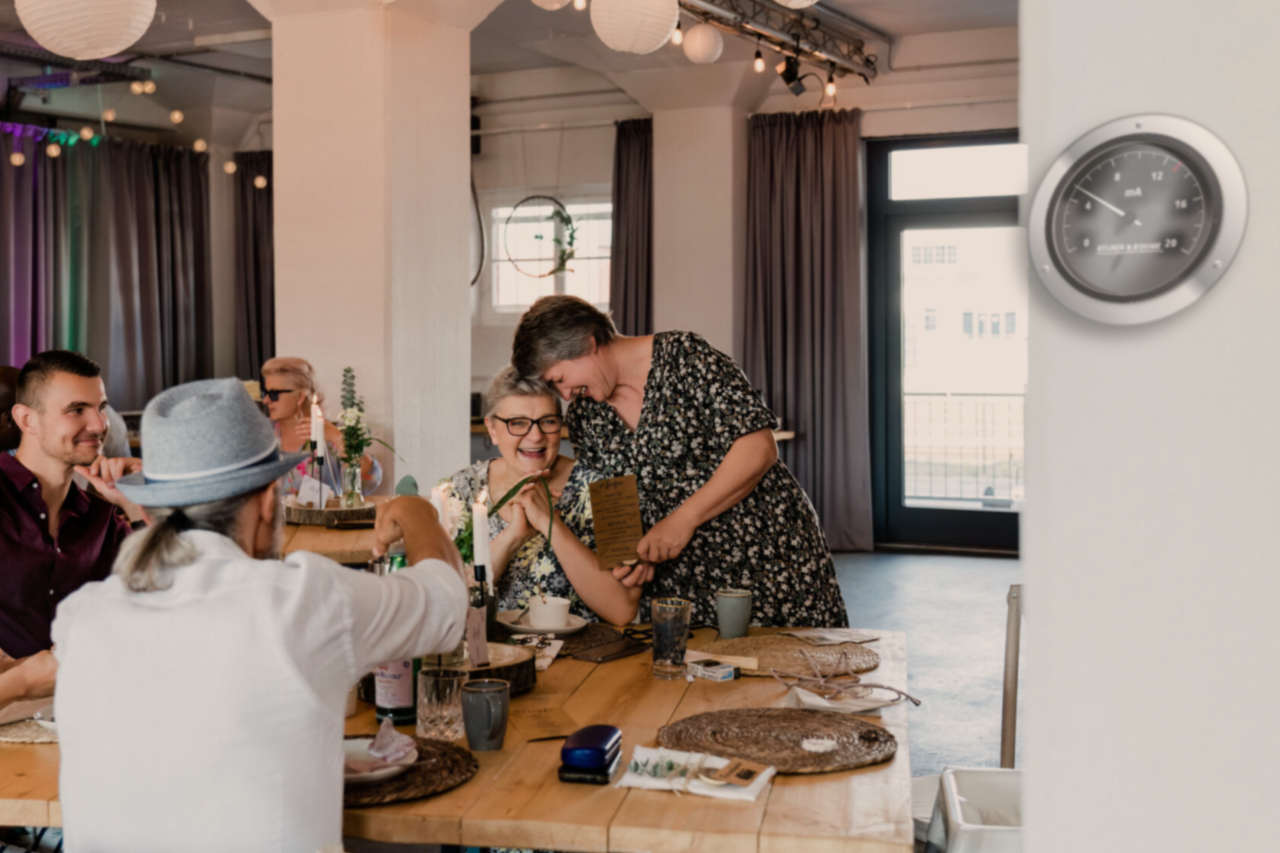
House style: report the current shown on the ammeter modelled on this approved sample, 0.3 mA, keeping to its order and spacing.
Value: 5 mA
